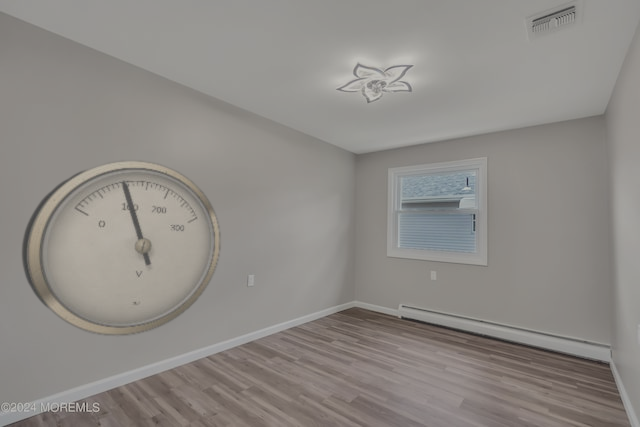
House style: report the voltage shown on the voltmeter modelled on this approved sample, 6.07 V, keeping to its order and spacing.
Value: 100 V
